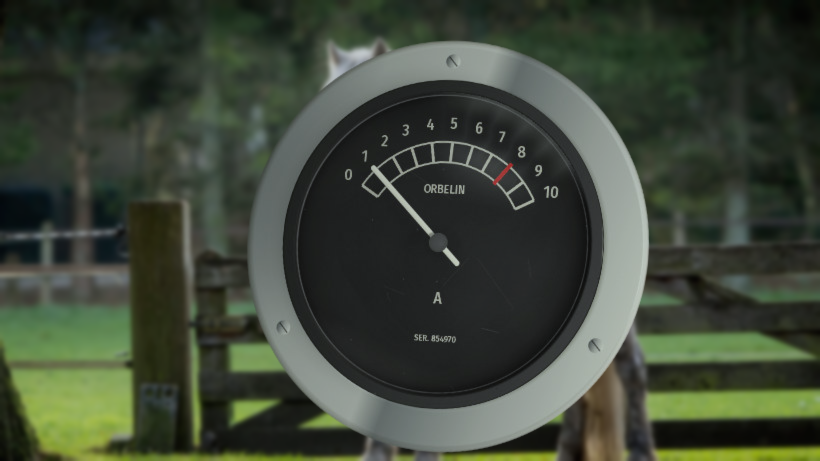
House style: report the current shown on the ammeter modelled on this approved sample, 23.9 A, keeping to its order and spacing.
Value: 1 A
